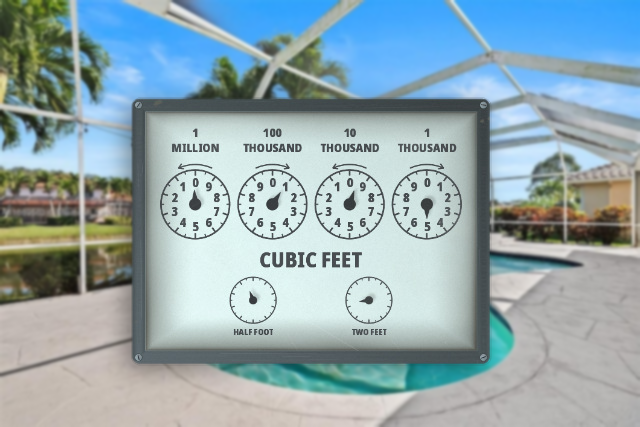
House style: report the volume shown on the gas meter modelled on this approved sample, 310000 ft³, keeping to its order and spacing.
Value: 9500 ft³
